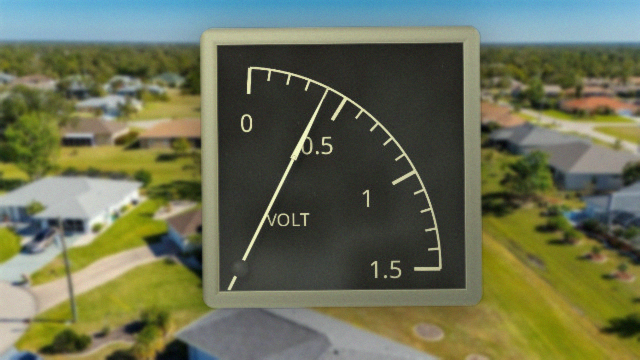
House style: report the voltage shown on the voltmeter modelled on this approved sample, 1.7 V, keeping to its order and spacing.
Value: 0.4 V
